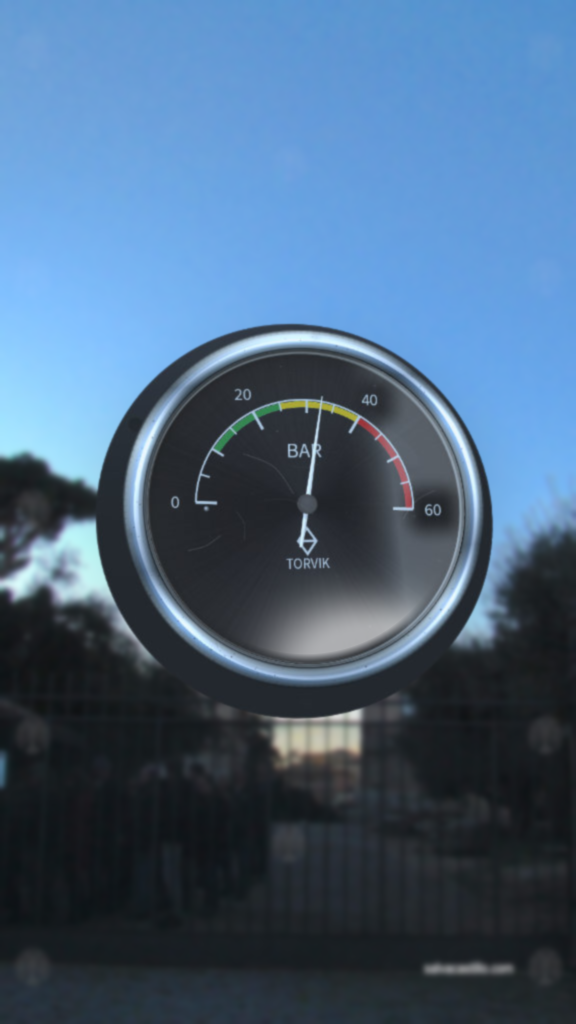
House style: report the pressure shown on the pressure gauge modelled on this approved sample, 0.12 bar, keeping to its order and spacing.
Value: 32.5 bar
